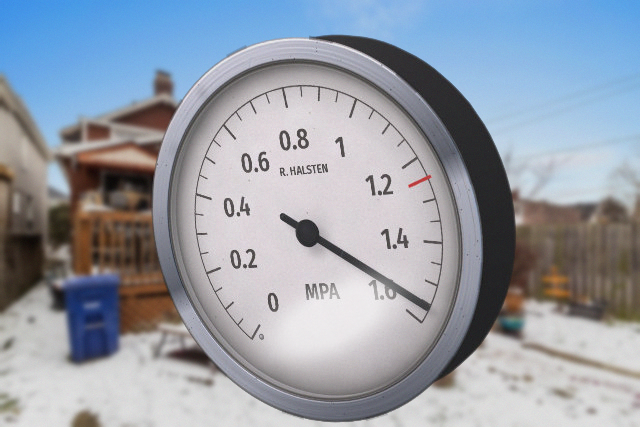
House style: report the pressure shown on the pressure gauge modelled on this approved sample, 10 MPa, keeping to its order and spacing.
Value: 1.55 MPa
